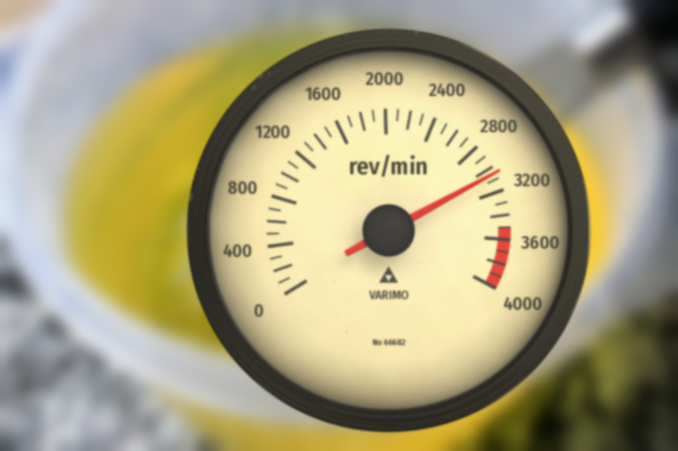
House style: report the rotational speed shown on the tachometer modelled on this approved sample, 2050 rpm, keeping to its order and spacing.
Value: 3050 rpm
